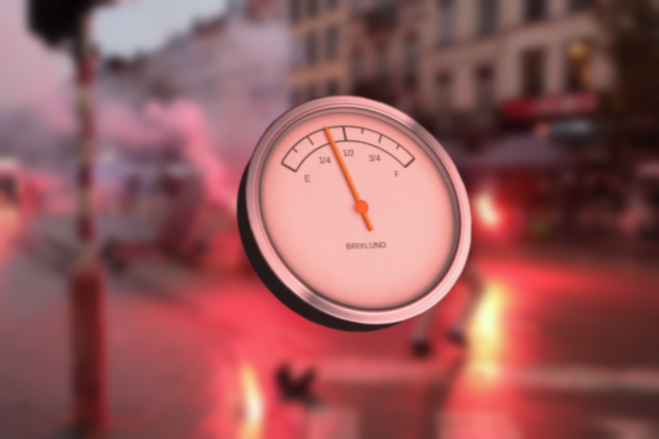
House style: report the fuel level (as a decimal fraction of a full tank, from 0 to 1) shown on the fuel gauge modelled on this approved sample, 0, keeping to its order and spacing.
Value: 0.375
